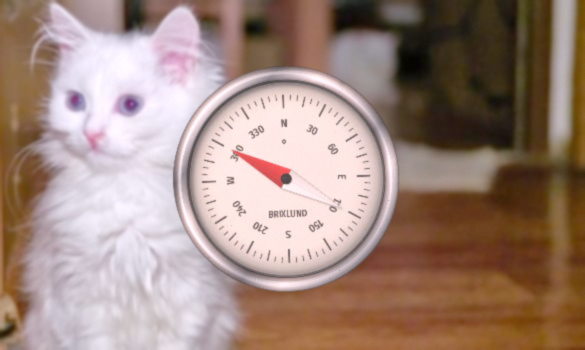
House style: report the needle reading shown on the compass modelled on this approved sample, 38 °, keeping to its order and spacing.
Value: 300 °
